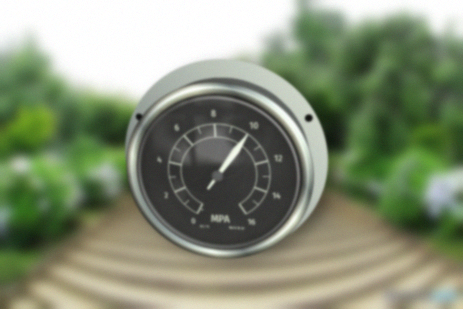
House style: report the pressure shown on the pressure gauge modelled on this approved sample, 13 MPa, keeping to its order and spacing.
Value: 10 MPa
